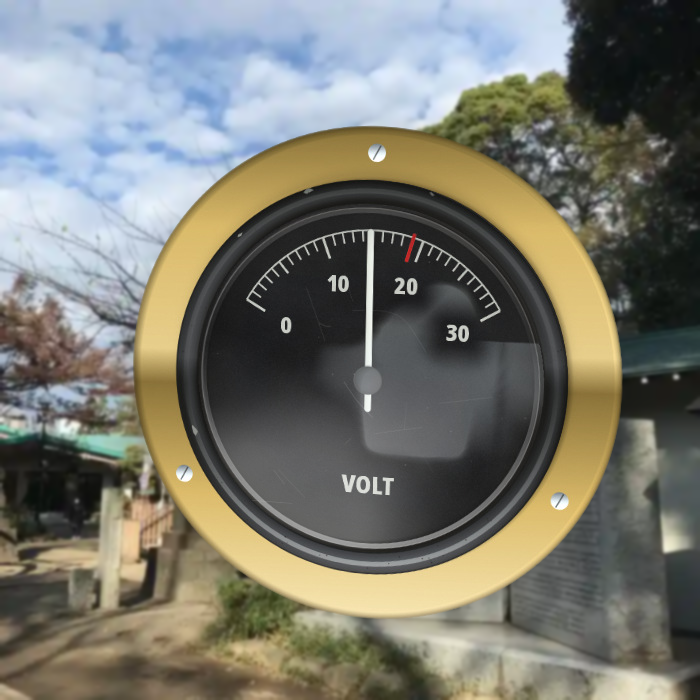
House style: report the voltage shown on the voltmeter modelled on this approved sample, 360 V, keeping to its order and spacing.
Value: 15 V
